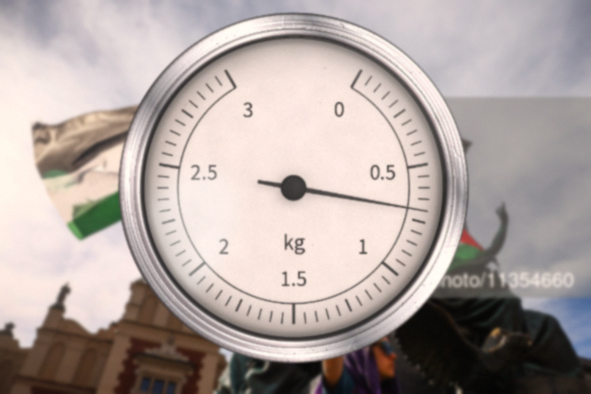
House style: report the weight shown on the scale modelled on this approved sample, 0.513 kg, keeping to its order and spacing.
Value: 0.7 kg
